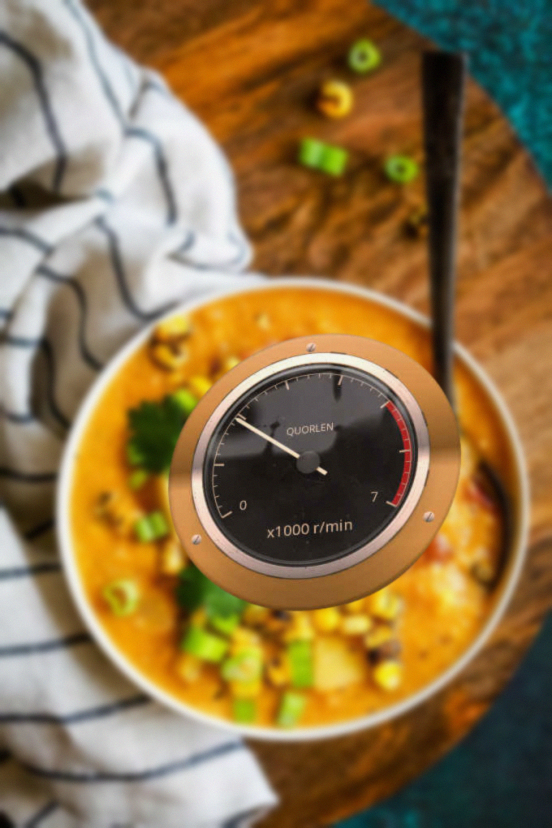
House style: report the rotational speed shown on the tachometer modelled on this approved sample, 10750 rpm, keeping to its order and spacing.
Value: 1900 rpm
